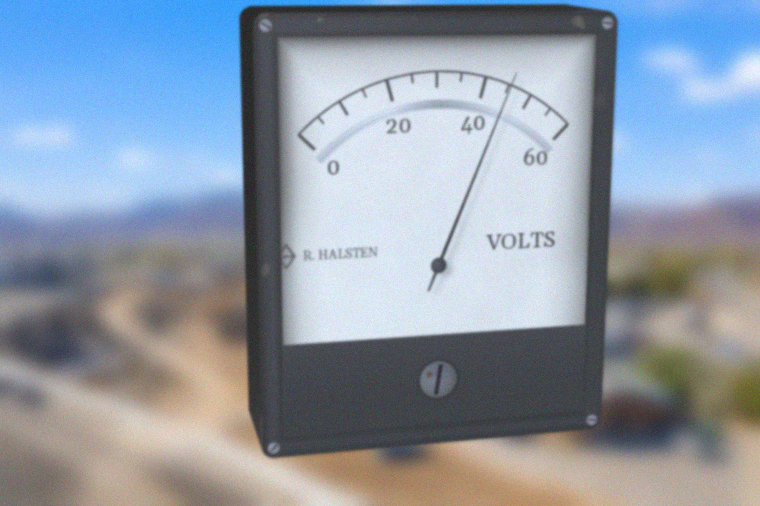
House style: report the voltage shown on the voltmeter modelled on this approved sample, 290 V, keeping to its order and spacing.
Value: 45 V
